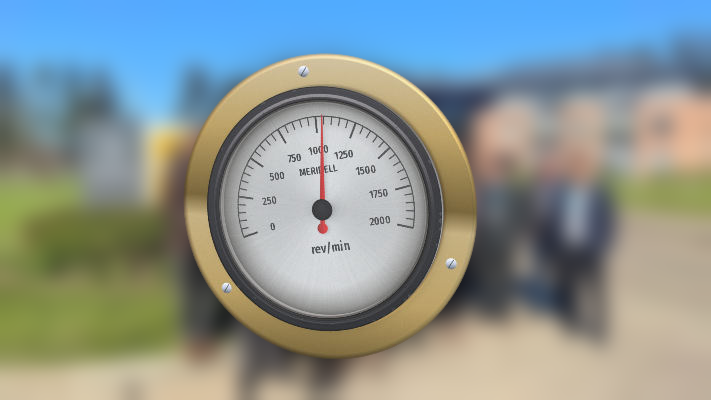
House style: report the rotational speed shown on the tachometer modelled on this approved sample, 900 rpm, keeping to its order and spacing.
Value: 1050 rpm
